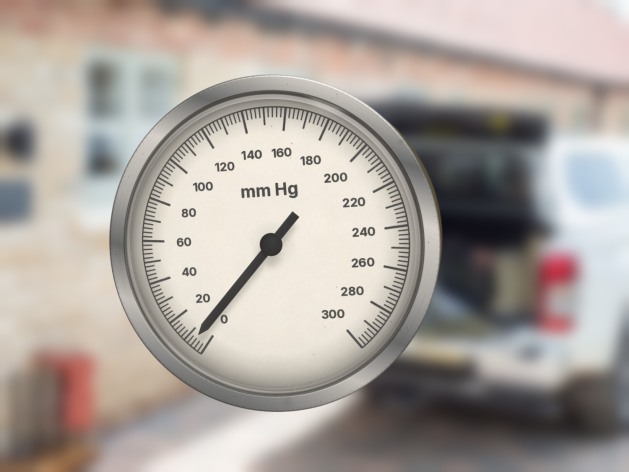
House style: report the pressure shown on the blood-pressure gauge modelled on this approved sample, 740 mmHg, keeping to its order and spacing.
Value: 6 mmHg
